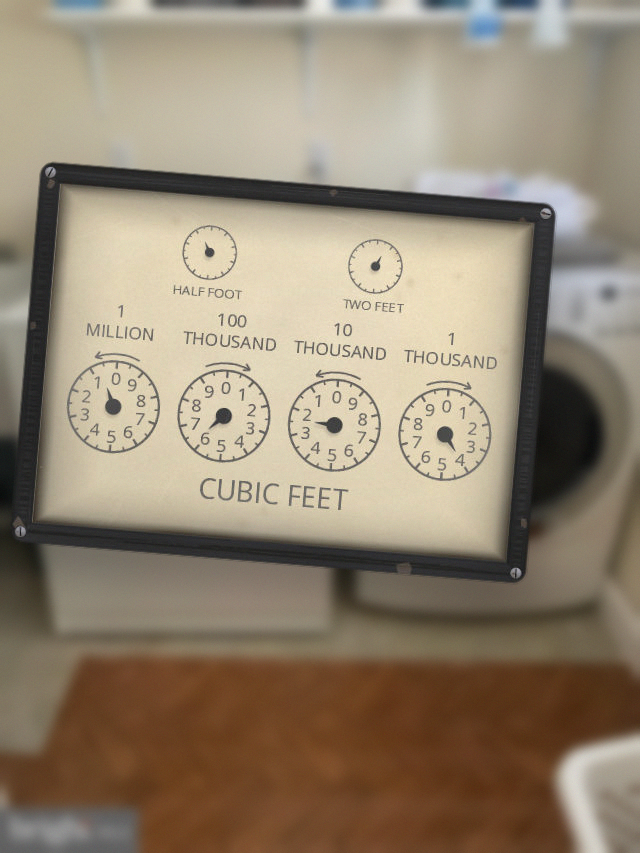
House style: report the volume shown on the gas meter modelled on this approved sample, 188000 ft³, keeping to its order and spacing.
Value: 62400 ft³
